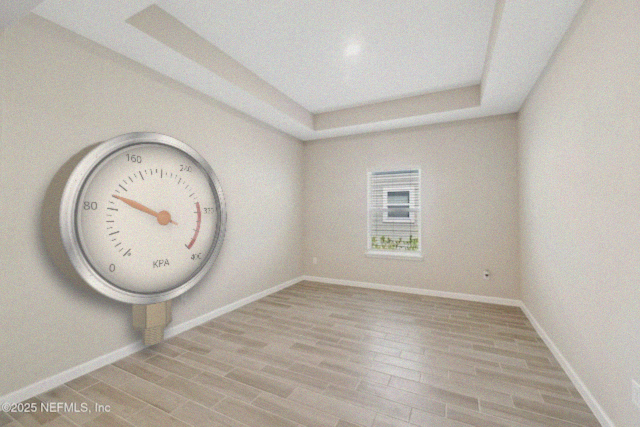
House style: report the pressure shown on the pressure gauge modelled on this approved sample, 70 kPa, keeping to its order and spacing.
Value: 100 kPa
